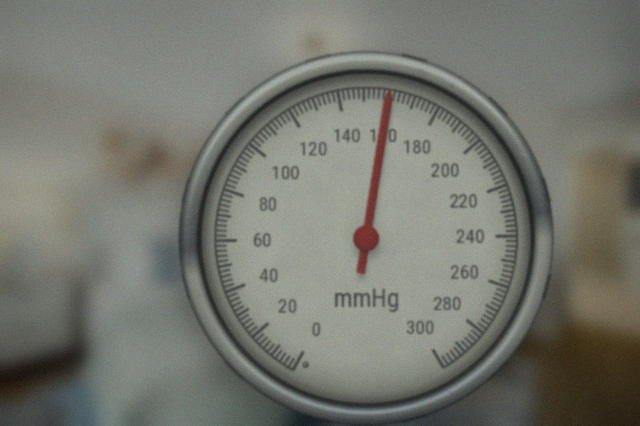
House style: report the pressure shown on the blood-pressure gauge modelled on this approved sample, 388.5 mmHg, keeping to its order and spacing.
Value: 160 mmHg
